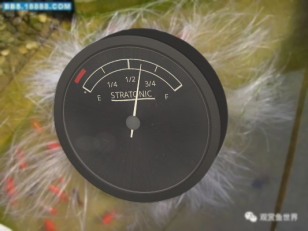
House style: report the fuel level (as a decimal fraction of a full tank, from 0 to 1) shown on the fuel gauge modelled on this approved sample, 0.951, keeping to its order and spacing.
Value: 0.625
